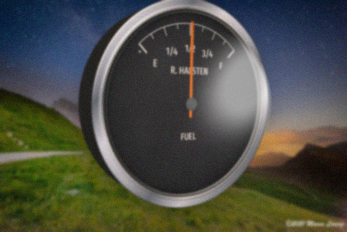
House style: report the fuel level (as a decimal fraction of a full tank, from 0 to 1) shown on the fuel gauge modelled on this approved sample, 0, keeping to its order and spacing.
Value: 0.5
